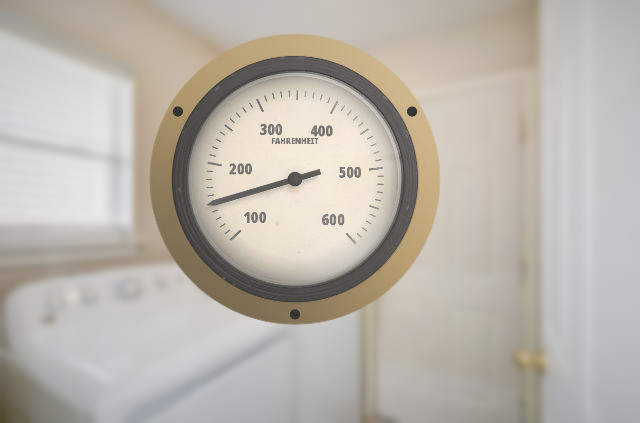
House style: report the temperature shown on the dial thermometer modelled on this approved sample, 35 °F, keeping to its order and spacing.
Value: 150 °F
